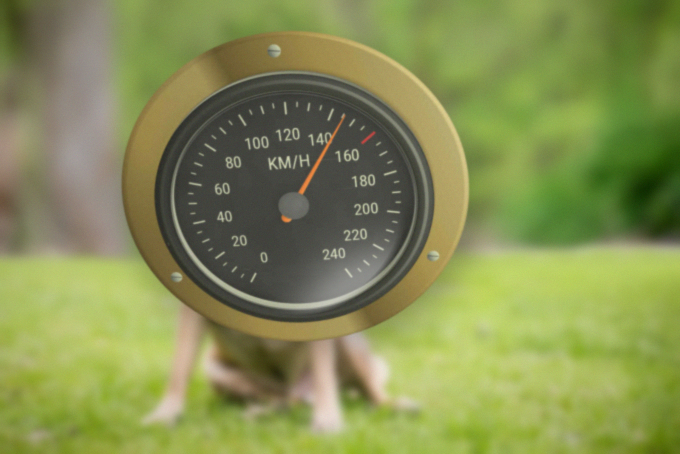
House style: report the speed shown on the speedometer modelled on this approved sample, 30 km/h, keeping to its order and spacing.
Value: 145 km/h
